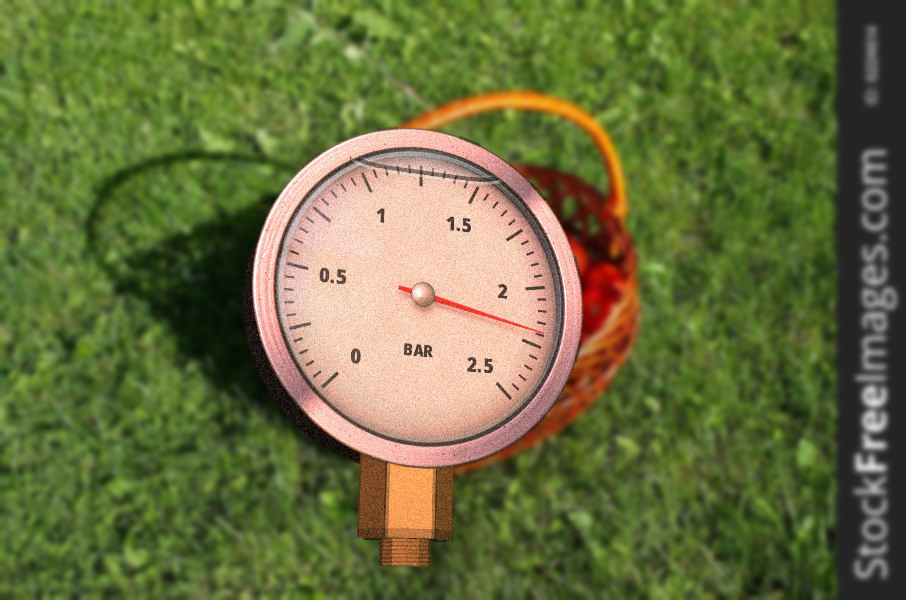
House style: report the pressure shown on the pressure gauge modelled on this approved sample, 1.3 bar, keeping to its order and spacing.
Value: 2.2 bar
